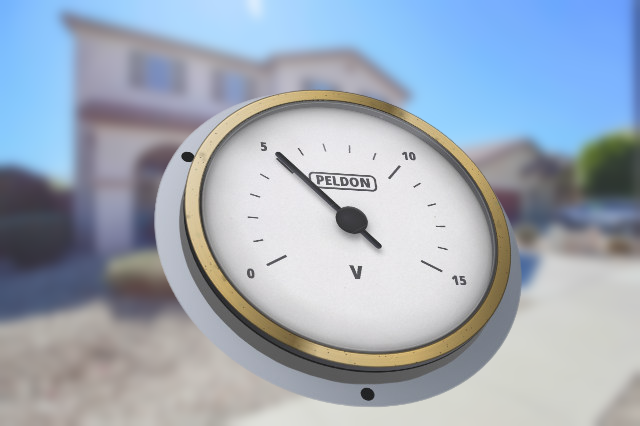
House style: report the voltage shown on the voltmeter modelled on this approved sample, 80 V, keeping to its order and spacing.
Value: 5 V
